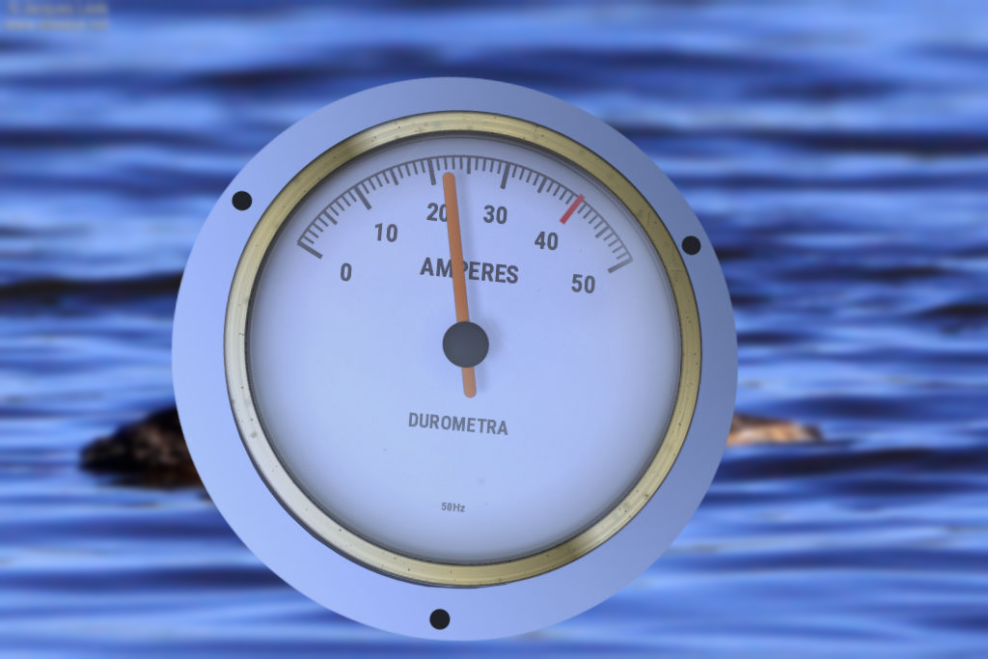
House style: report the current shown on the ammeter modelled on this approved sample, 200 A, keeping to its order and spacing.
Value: 22 A
